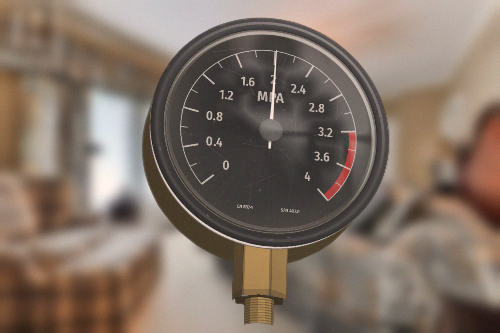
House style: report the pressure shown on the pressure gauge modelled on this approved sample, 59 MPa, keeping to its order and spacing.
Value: 2 MPa
